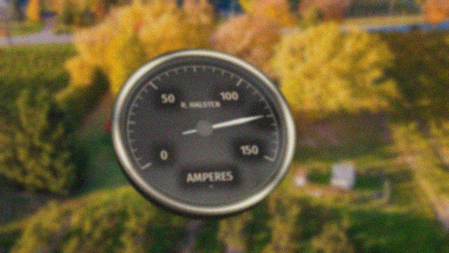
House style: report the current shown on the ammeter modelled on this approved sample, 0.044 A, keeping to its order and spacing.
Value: 125 A
